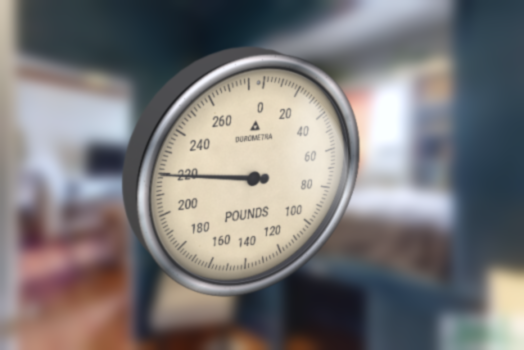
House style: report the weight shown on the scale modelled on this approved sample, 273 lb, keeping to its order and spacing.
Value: 220 lb
